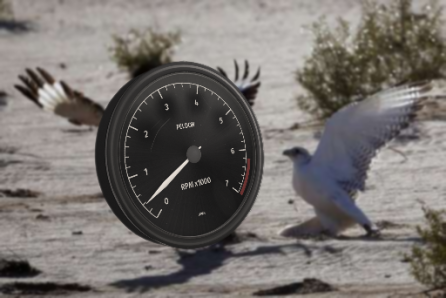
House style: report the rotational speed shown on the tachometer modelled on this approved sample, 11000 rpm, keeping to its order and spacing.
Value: 400 rpm
